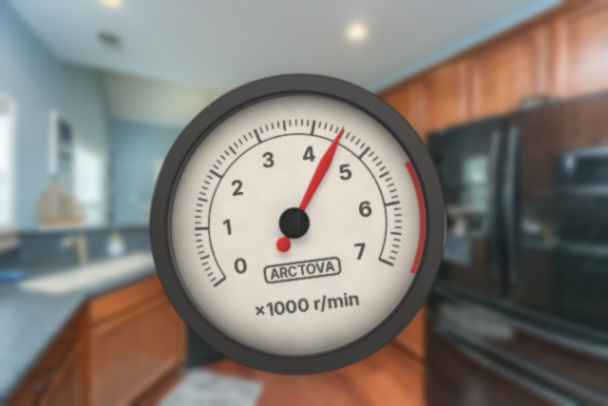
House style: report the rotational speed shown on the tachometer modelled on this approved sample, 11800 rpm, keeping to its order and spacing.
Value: 4500 rpm
